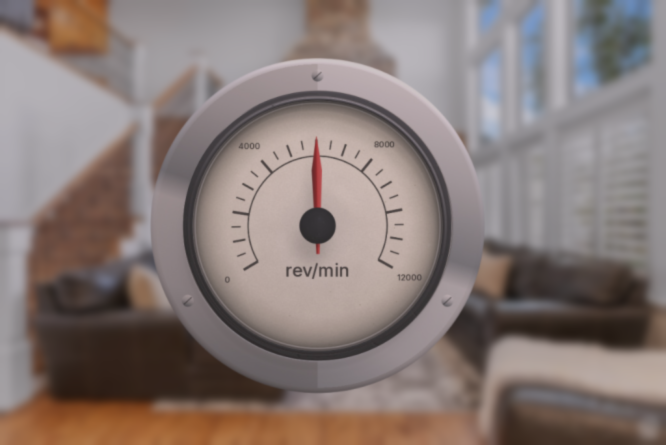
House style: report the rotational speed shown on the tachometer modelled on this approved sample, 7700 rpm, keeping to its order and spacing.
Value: 6000 rpm
